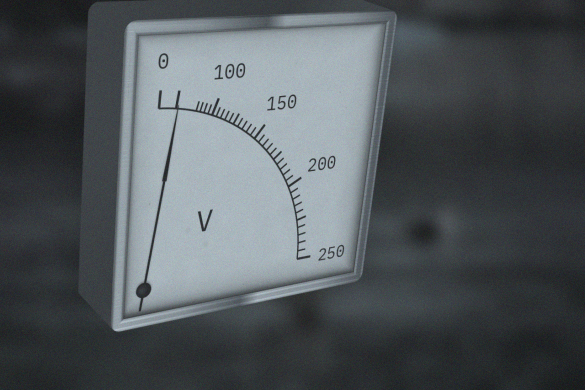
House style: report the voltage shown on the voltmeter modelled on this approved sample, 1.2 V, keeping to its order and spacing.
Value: 50 V
